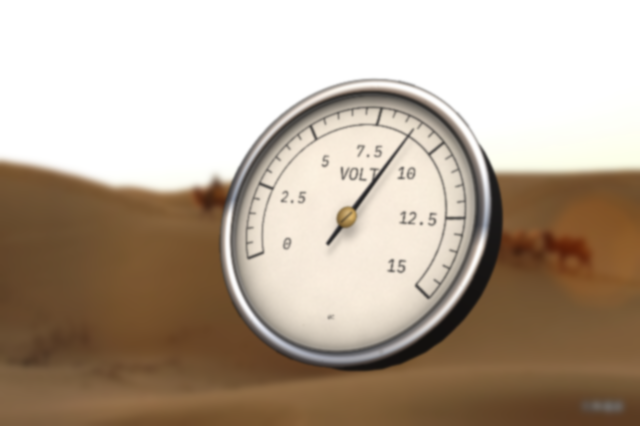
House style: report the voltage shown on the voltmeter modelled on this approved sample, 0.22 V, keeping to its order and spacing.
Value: 9 V
